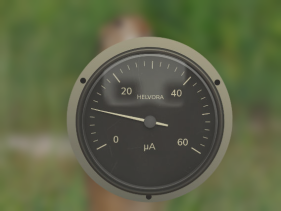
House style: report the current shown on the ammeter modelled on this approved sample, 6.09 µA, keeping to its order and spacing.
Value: 10 µA
